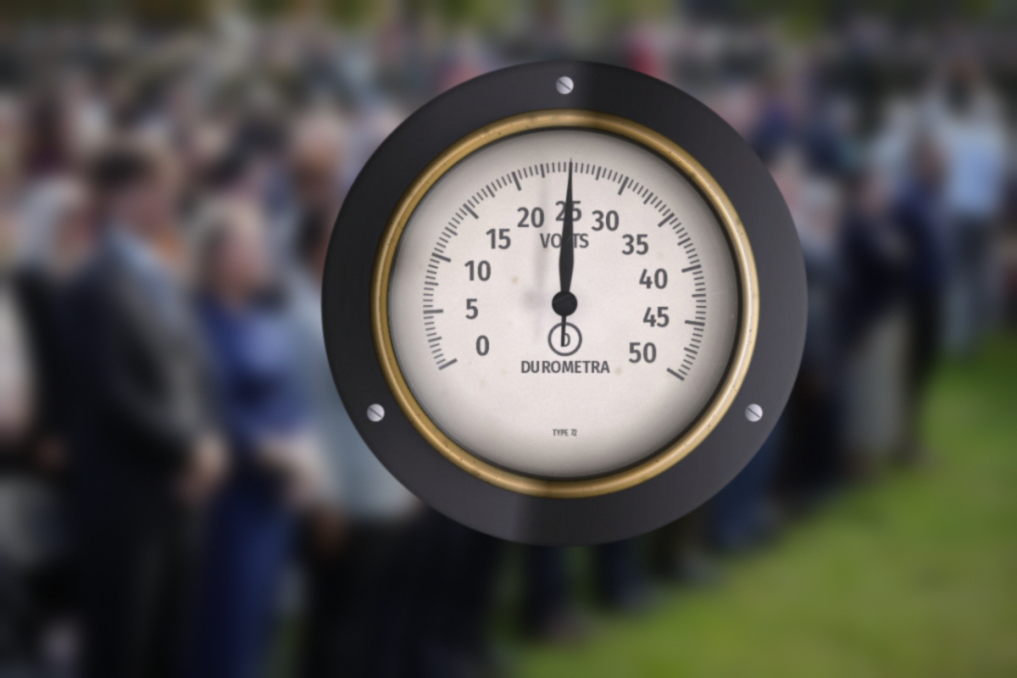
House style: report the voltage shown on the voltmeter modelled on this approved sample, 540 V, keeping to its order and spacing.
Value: 25 V
